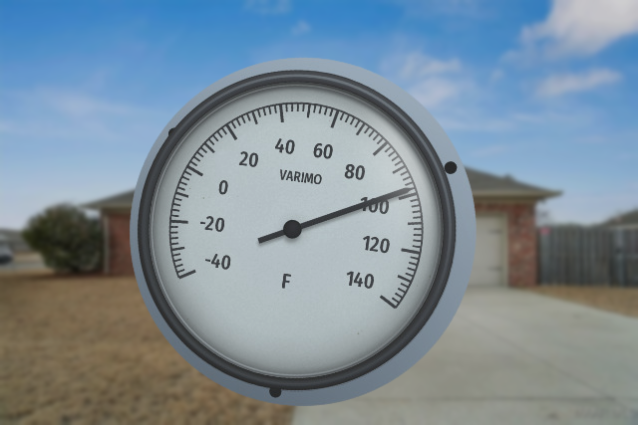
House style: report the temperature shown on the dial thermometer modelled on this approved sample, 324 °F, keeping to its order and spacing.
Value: 98 °F
